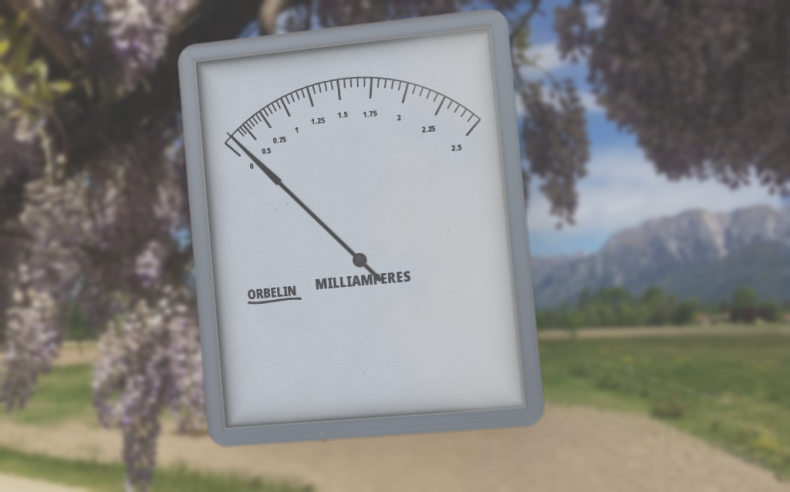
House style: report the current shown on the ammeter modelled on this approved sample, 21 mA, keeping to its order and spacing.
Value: 0.25 mA
